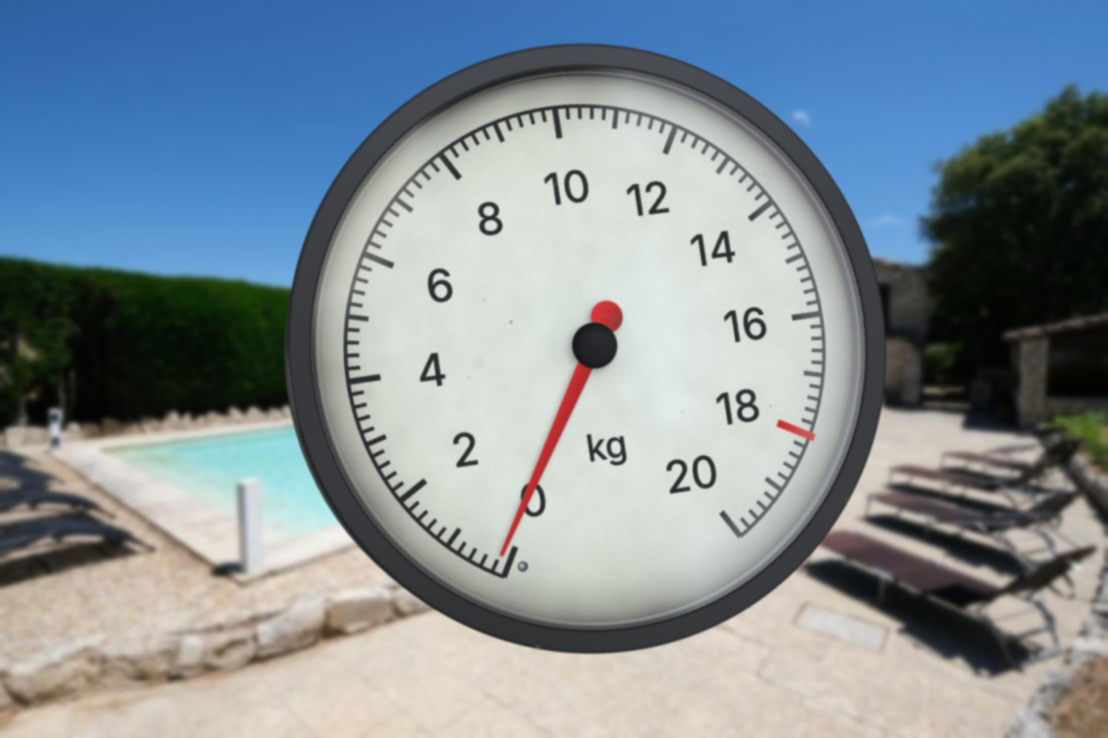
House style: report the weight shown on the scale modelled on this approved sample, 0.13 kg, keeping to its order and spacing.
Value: 0.2 kg
